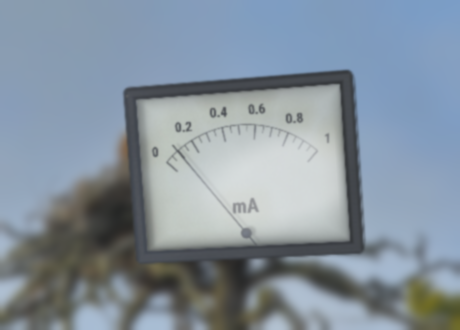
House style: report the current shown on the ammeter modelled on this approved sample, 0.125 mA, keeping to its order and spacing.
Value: 0.1 mA
